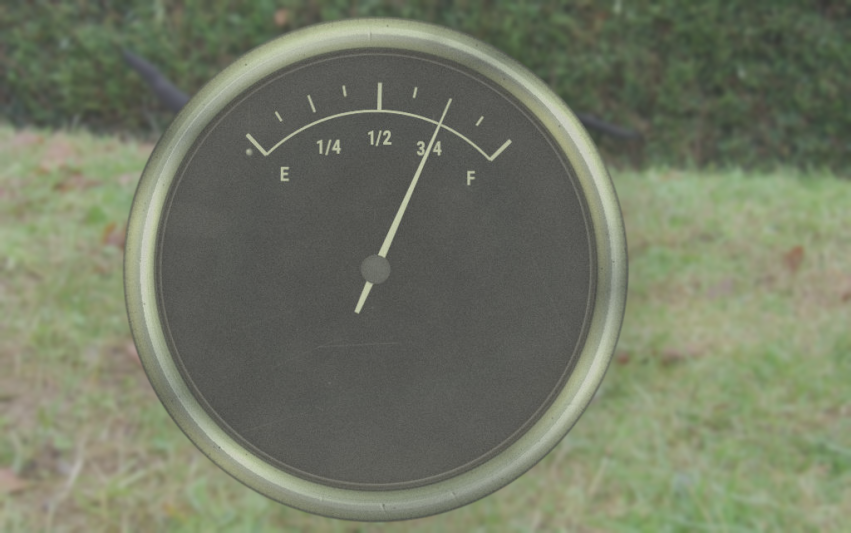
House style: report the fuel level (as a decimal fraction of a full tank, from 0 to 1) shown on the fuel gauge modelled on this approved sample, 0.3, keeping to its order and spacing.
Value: 0.75
